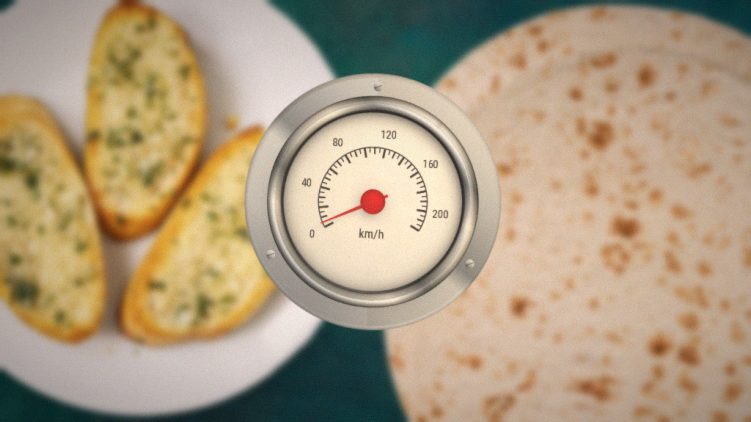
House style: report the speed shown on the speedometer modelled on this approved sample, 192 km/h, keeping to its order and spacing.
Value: 5 km/h
